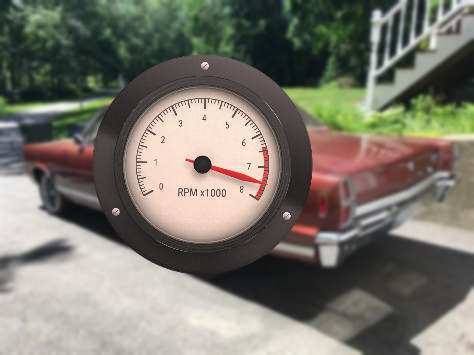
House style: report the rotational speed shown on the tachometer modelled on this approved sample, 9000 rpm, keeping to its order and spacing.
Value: 7500 rpm
